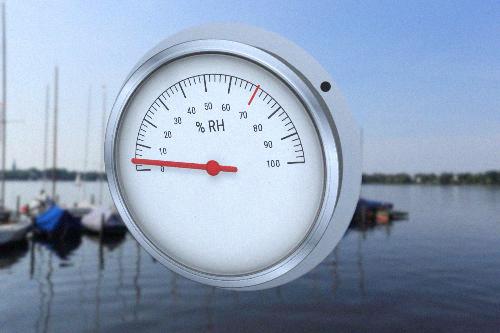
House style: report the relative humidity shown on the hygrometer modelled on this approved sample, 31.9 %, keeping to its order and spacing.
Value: 4 %
